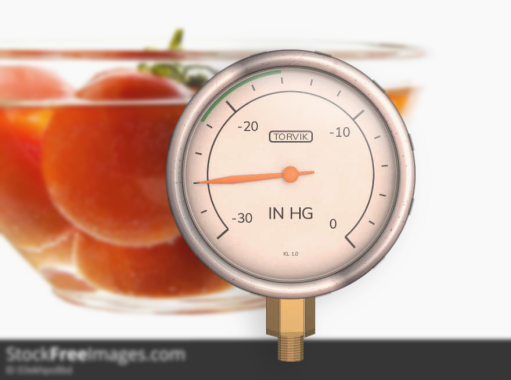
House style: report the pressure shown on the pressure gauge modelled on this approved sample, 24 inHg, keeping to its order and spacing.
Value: -26 inHg
